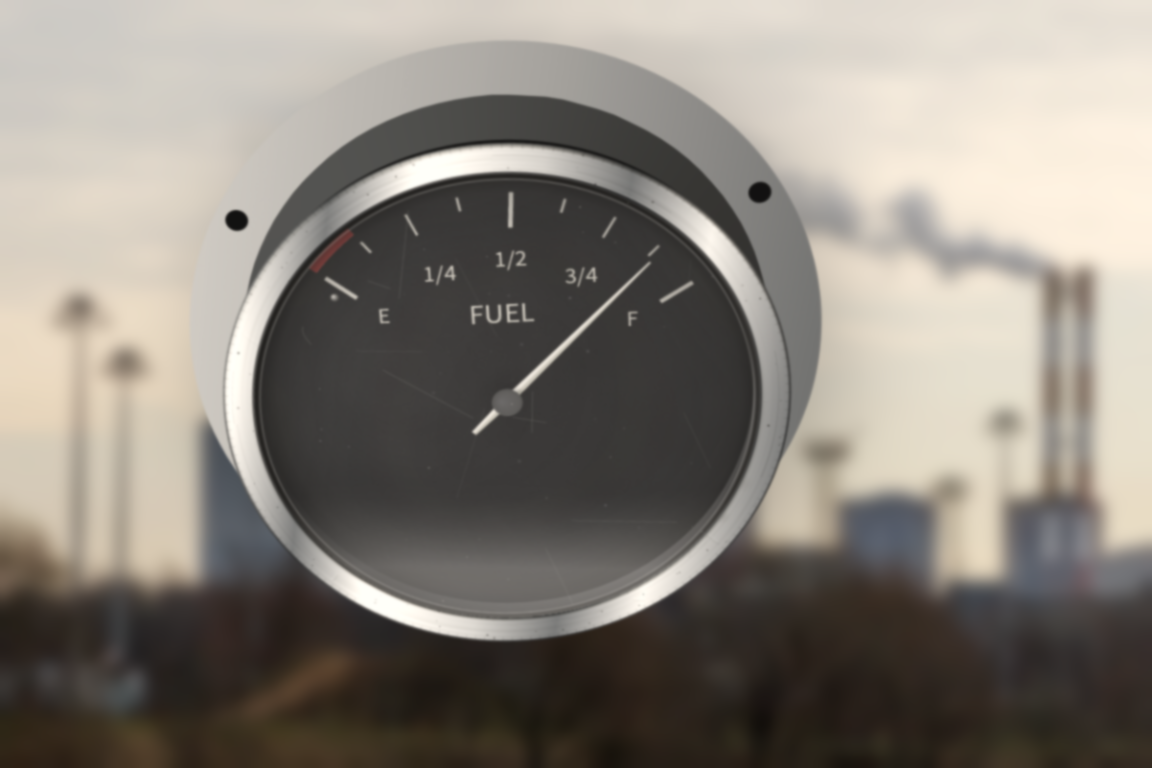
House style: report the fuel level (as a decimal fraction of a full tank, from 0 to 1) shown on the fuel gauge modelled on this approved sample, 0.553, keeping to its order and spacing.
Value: 0.875
